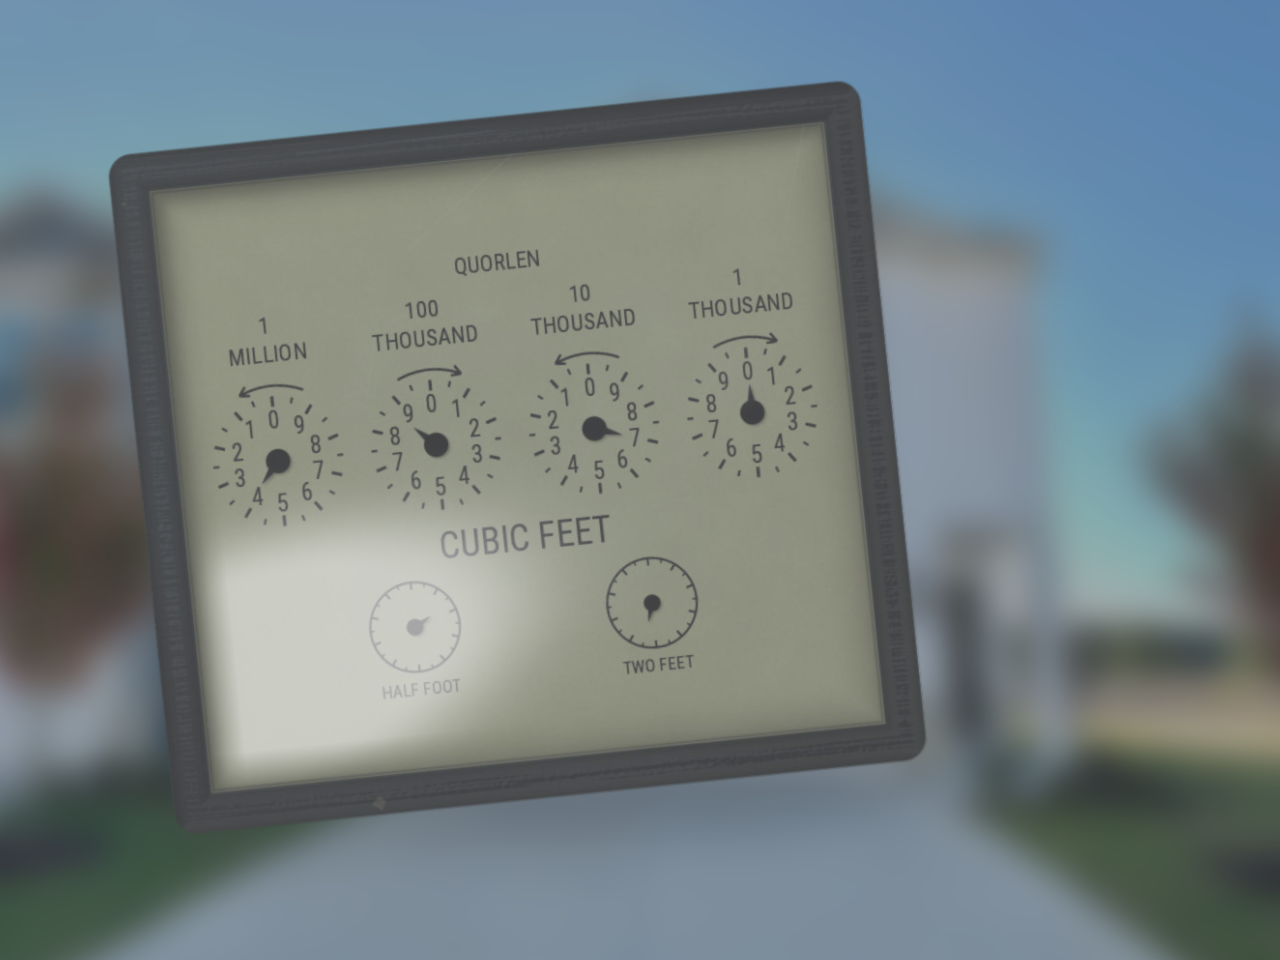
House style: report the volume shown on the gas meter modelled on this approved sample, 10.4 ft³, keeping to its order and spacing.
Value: 387000 ft³
